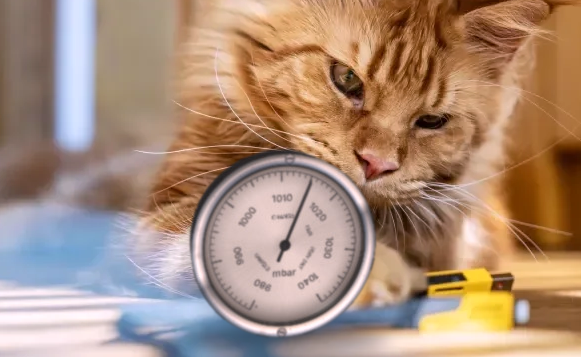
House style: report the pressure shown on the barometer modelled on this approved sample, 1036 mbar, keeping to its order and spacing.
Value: 1015 mbar
